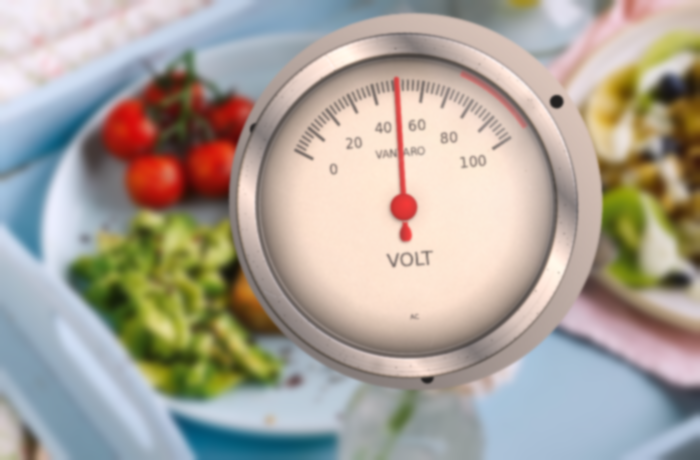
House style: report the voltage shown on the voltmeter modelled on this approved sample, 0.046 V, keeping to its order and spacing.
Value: 50 V
